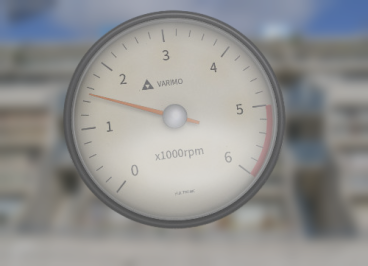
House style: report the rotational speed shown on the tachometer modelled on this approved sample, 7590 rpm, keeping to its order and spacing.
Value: 1500 rpm
